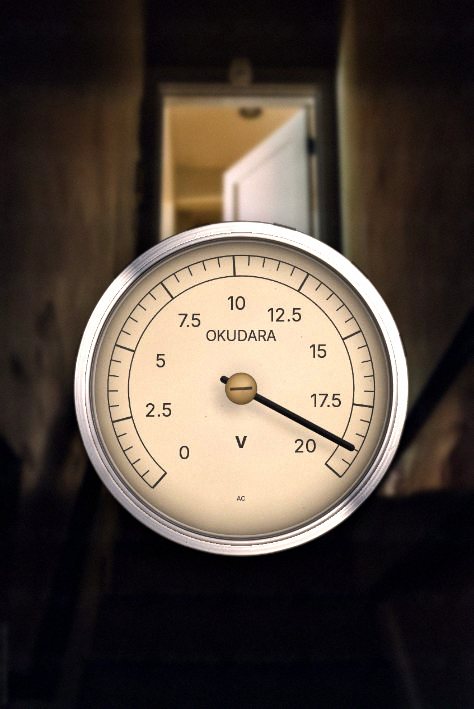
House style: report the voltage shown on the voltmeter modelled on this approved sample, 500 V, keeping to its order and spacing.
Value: 19 V
